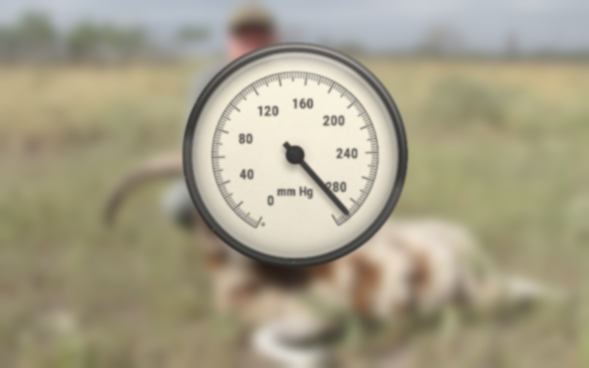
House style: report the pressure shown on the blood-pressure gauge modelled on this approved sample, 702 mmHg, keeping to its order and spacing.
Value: 290 mmHg
